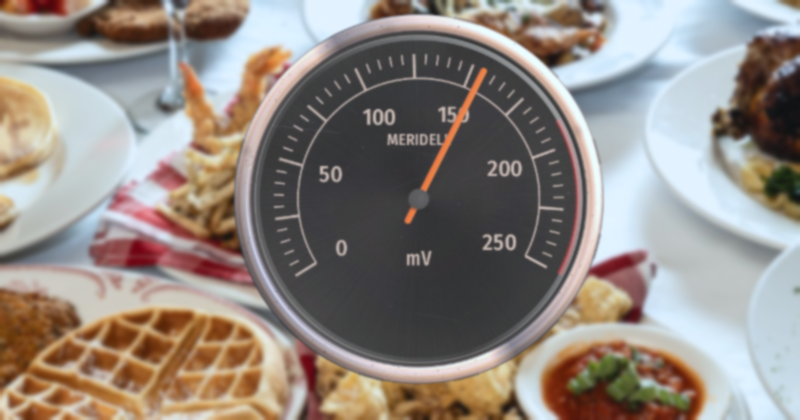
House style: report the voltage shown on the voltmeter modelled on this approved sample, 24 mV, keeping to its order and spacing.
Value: 155 mV
